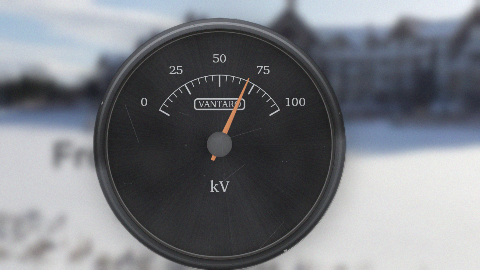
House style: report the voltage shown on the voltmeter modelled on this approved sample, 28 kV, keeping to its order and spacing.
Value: 70 kV
